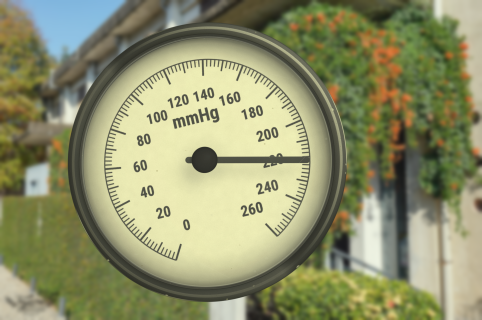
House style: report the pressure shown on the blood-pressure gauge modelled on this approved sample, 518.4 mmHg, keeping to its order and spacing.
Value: 220 mmHg
